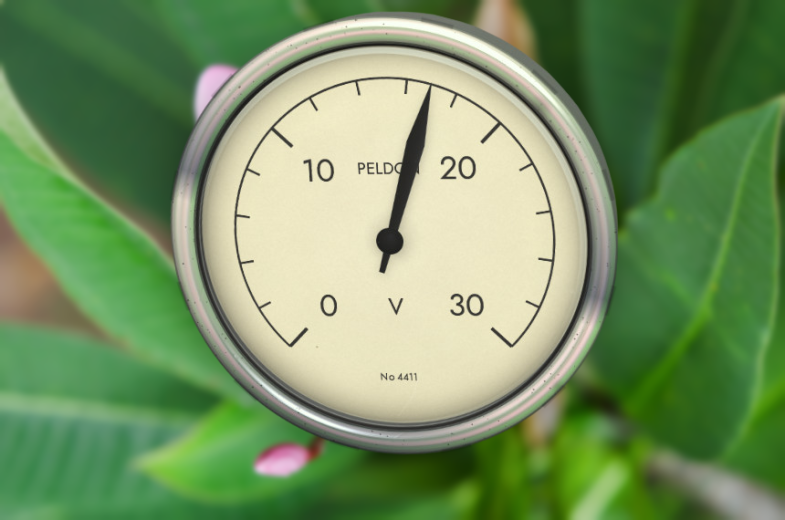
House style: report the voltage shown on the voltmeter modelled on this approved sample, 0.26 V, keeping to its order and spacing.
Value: 17 V
